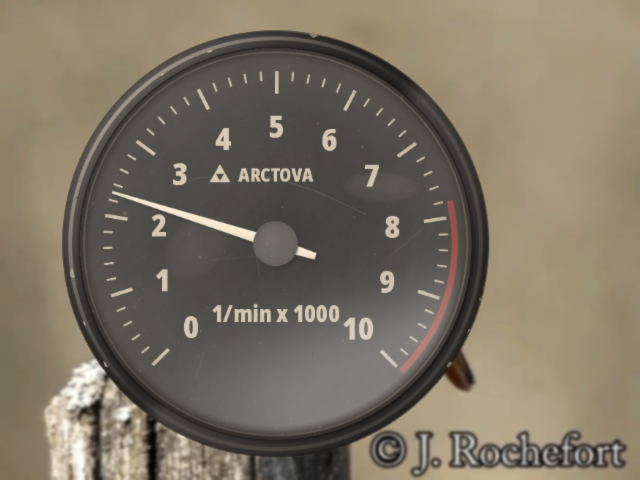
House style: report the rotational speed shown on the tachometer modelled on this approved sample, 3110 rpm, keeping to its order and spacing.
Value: 2300 rpm
